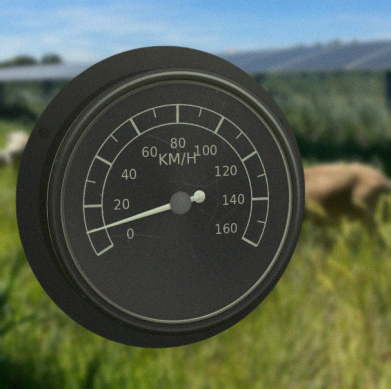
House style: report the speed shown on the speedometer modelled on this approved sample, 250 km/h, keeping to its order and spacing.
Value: 10 km/h
